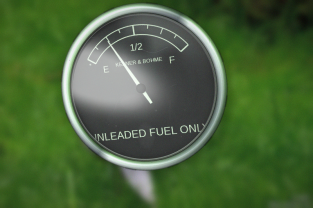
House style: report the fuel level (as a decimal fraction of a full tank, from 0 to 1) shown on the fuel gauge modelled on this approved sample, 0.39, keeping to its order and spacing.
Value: 0.25
